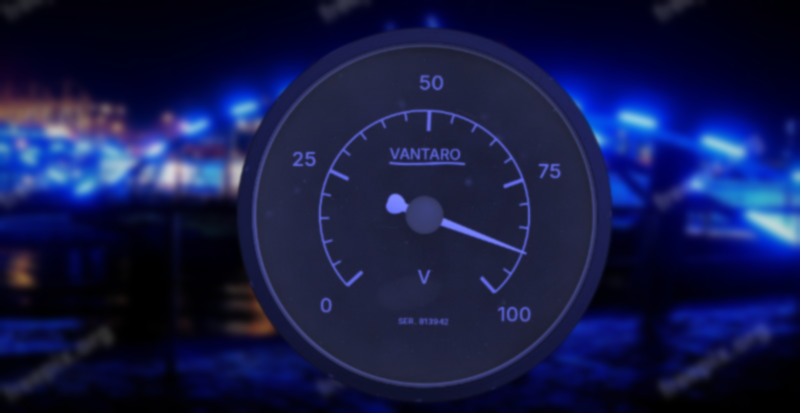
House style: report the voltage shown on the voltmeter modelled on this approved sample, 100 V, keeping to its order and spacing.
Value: 90 V
